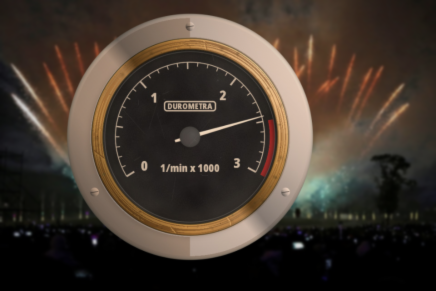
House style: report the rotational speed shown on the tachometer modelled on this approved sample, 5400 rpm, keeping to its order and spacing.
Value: 2450 rpm
